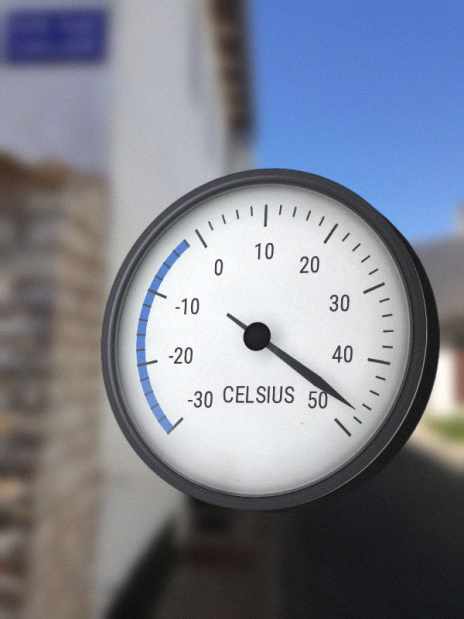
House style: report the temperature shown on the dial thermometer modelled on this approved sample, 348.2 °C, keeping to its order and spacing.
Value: 47 °C
